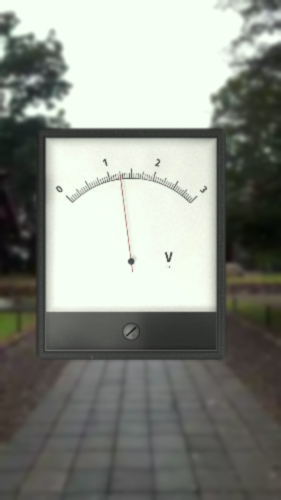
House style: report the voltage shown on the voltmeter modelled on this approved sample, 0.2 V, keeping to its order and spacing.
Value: 1.25 V
